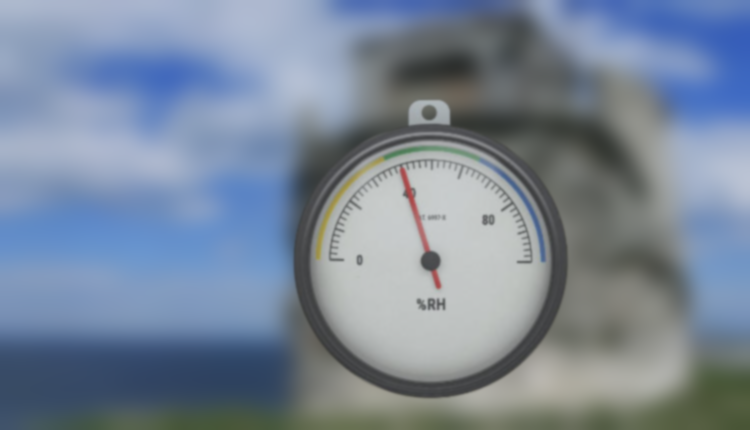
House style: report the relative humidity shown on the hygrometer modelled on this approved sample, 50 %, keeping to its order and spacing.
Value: 40 %
